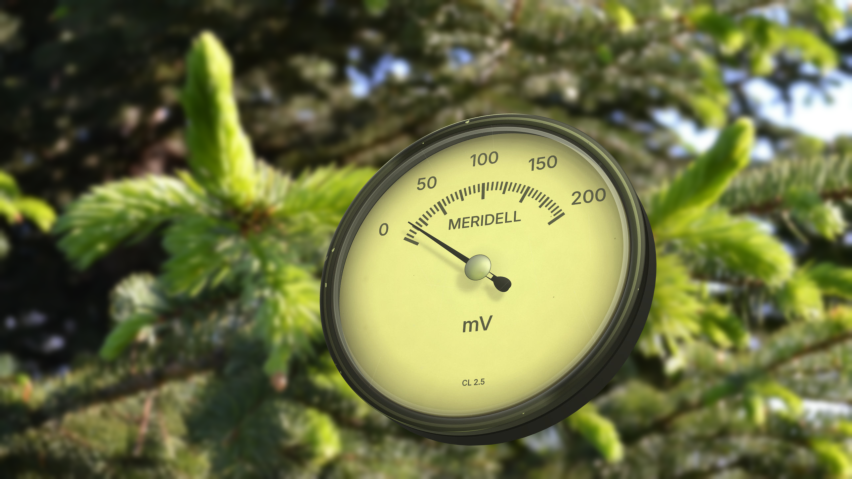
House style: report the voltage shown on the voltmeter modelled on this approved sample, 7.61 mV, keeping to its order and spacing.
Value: 15 mV
